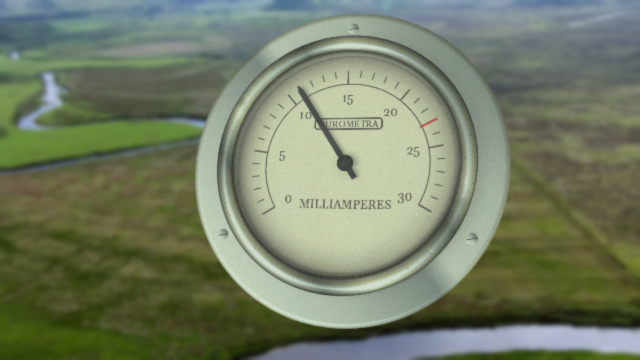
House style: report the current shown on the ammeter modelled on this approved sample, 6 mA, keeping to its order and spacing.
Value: 11 mA
